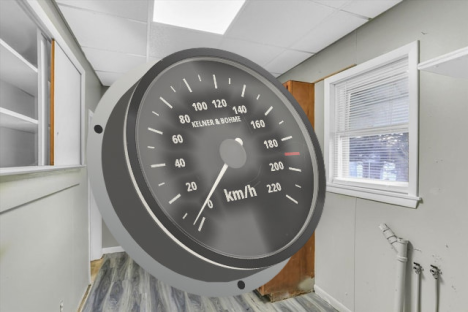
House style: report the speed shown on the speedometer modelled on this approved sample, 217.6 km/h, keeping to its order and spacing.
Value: 5 km/h
